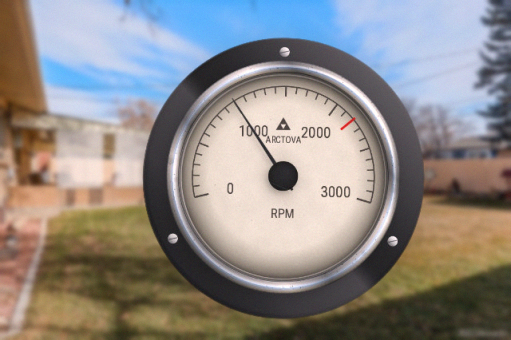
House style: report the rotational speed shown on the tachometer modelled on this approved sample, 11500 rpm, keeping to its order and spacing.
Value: 1000 rpm
